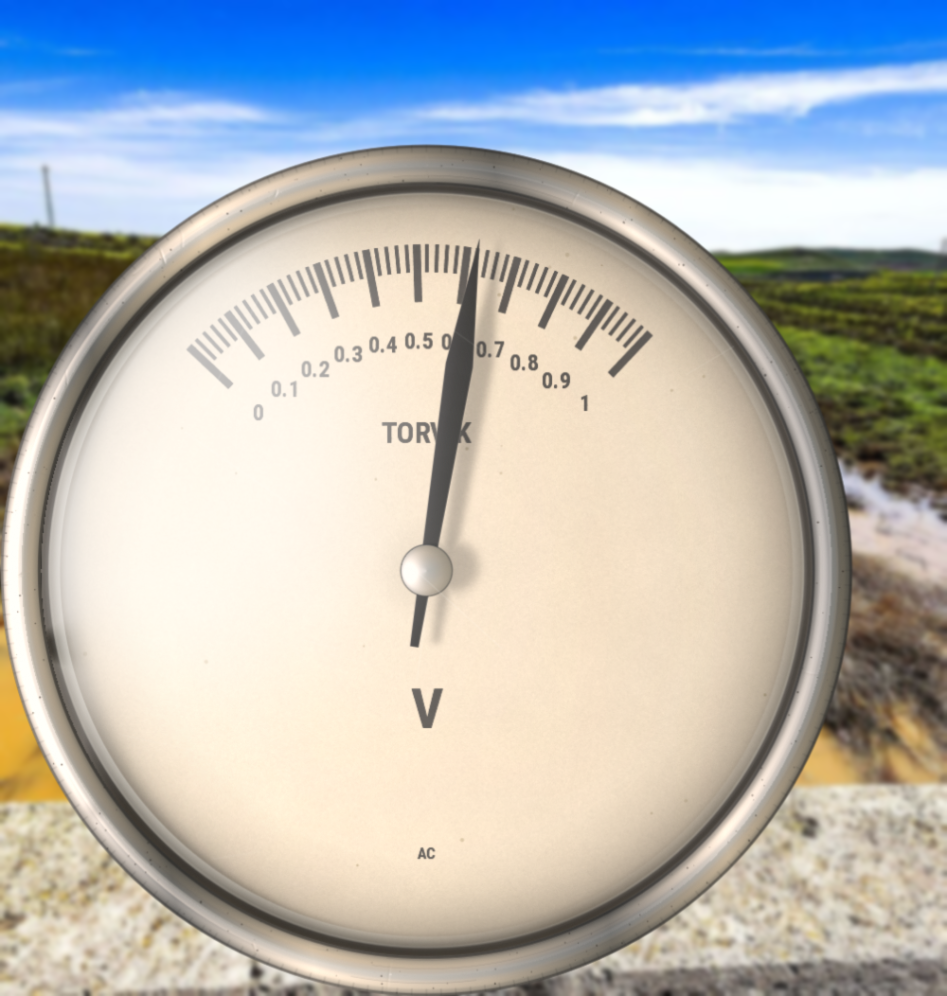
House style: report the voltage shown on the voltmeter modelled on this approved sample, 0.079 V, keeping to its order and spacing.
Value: 0.62 V
